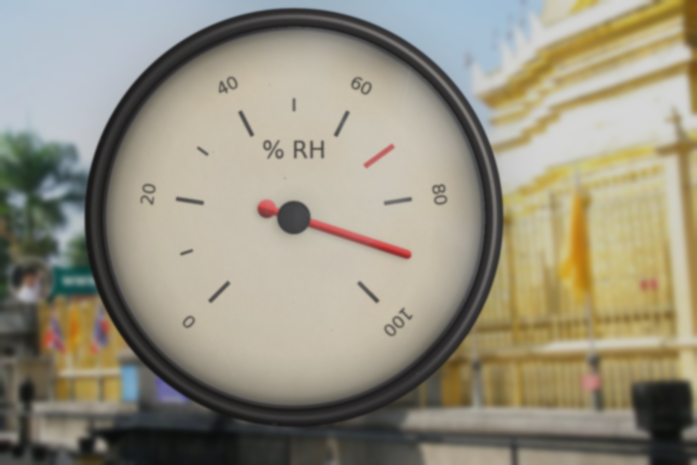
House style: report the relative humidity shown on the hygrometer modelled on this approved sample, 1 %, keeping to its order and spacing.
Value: 90 %
